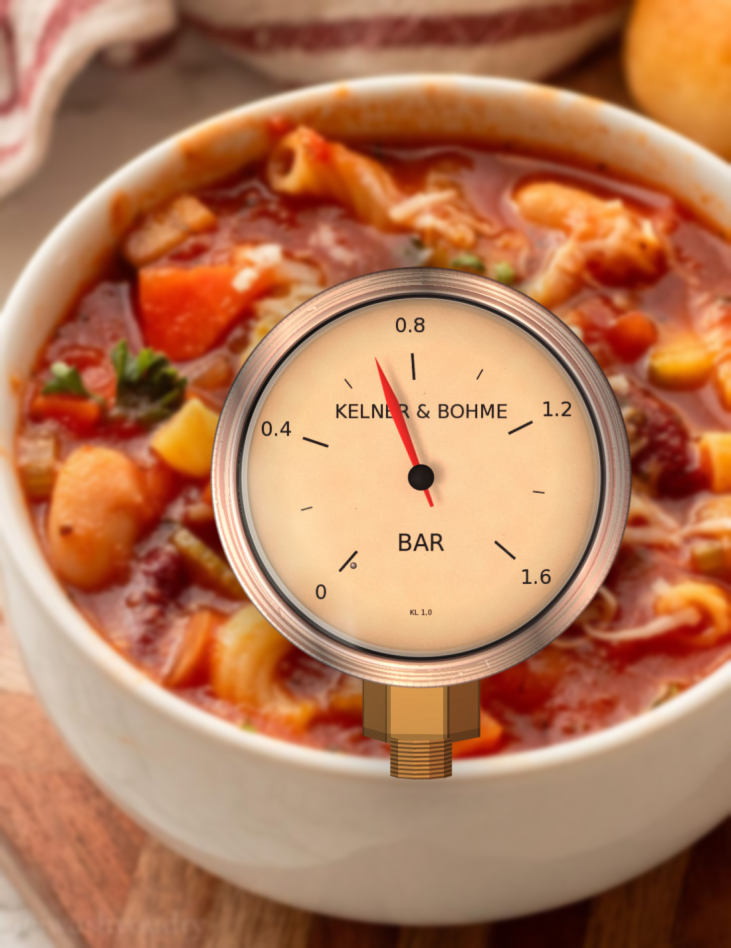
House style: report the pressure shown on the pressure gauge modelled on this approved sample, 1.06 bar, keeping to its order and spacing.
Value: 0.7 bar
